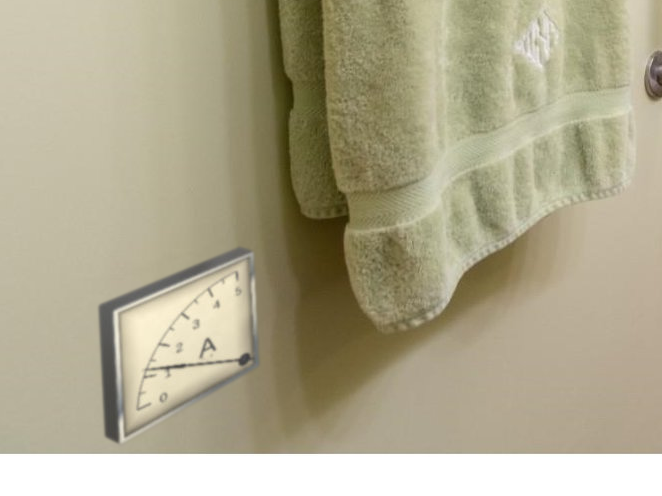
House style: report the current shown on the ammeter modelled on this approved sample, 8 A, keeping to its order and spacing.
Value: 1.25 A
